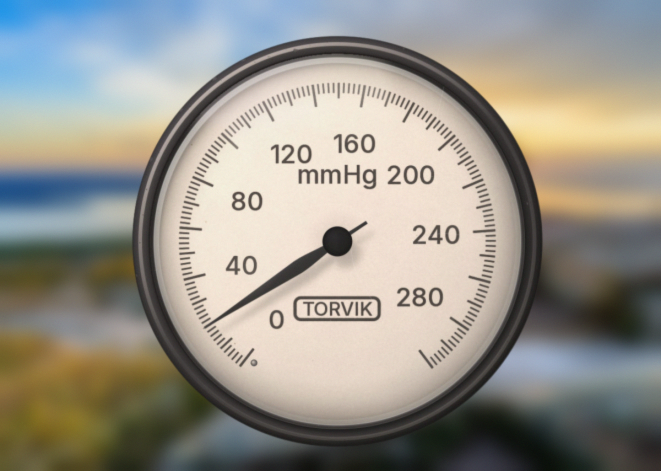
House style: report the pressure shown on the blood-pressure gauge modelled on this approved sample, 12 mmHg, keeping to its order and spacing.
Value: 20 mmHg
